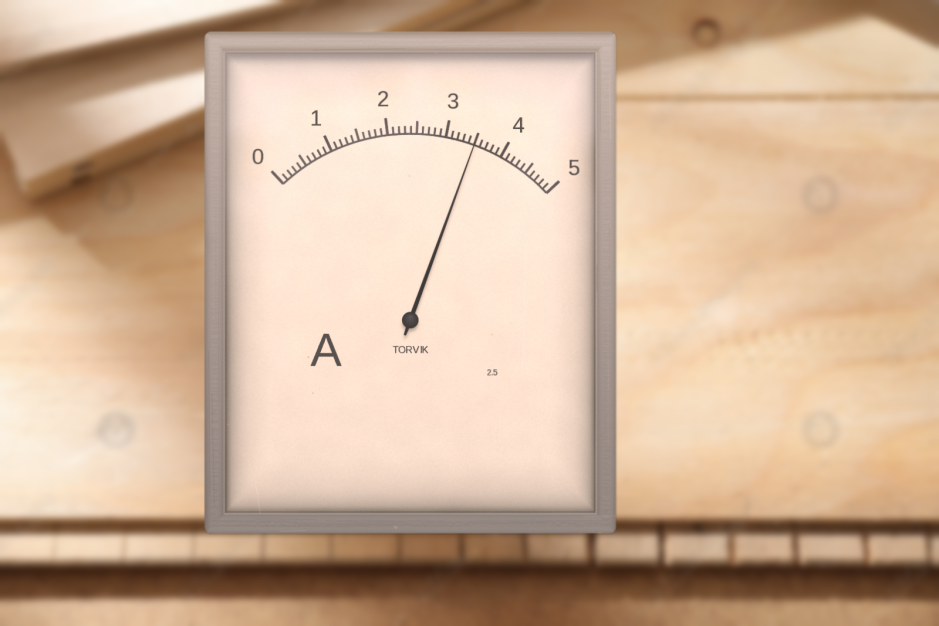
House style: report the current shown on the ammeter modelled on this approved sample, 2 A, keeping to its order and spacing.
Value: 3.5 A
